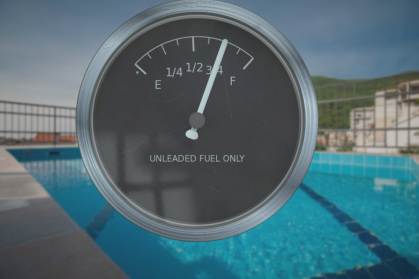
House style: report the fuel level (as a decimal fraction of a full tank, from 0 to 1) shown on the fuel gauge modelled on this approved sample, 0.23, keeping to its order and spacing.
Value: 0.75
